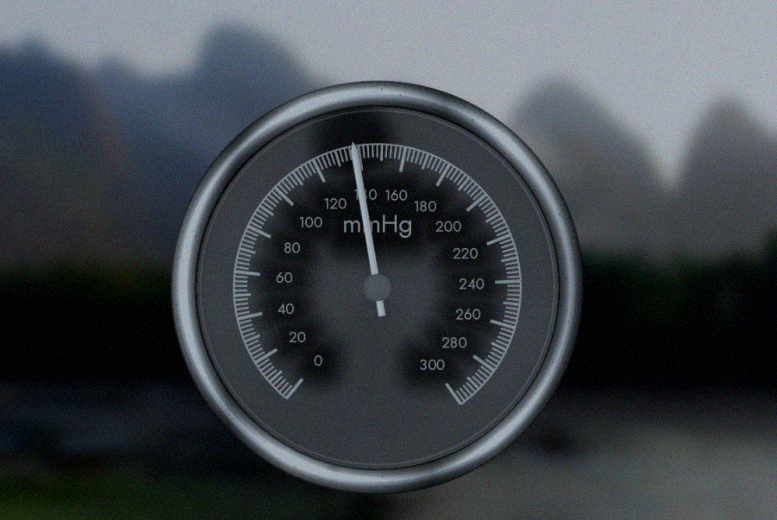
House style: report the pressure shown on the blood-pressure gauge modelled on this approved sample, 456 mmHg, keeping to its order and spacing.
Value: 138 mmHg
